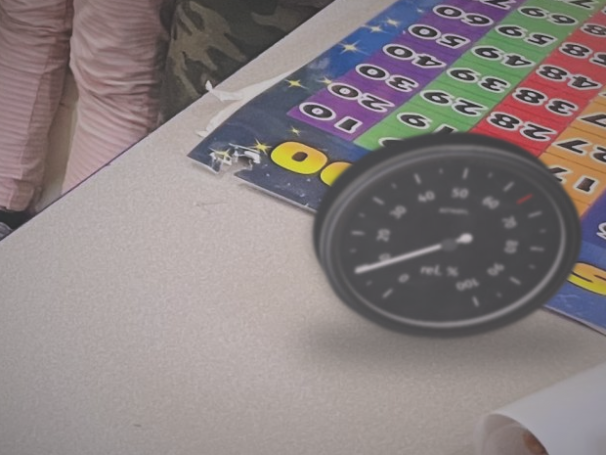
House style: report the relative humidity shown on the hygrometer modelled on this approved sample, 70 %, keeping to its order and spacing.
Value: 10 %
